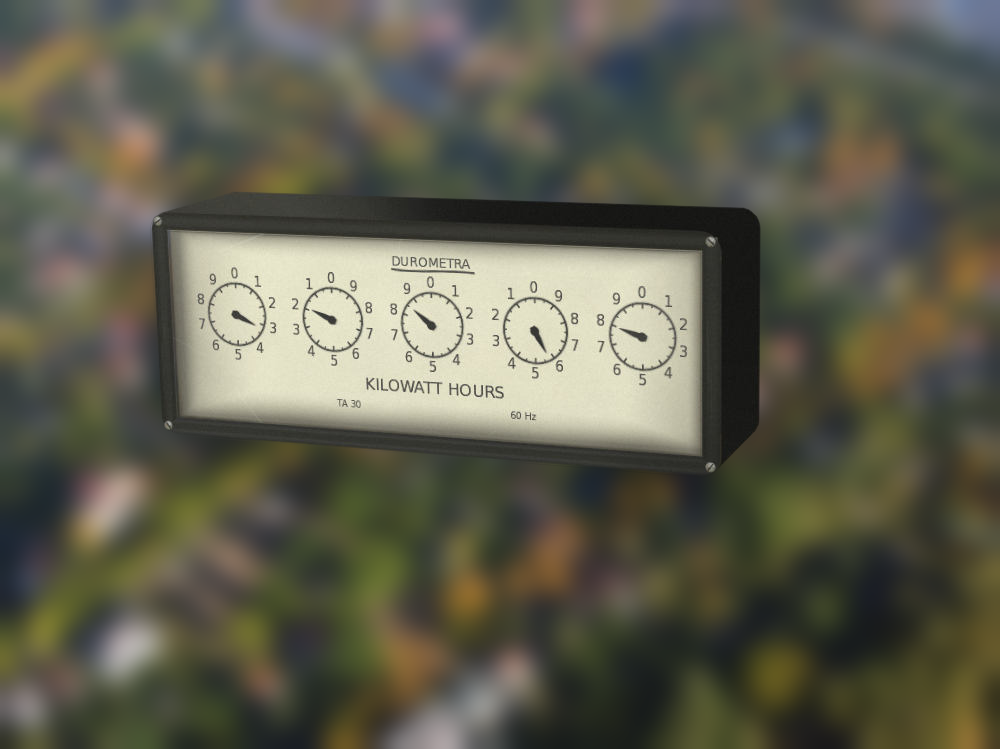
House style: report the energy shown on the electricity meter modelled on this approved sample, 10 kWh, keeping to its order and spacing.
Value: 31858 kWh
